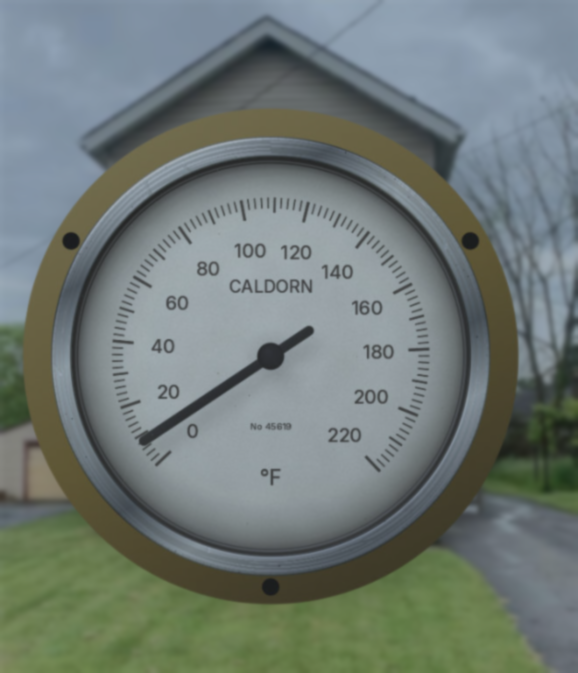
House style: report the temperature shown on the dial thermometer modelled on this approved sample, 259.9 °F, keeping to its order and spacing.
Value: 8 °F
